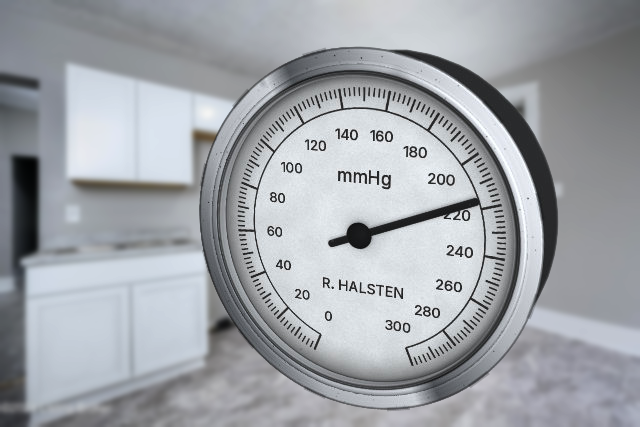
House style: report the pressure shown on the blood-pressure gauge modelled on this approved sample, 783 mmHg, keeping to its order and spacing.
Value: 216 mmHg
